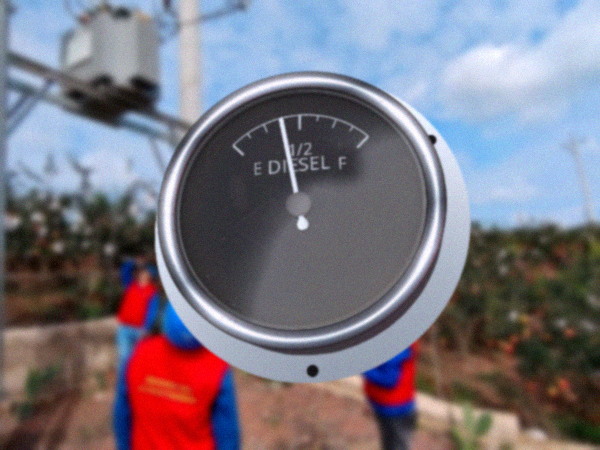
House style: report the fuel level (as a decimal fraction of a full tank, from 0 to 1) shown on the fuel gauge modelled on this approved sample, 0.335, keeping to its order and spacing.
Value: 0.375
